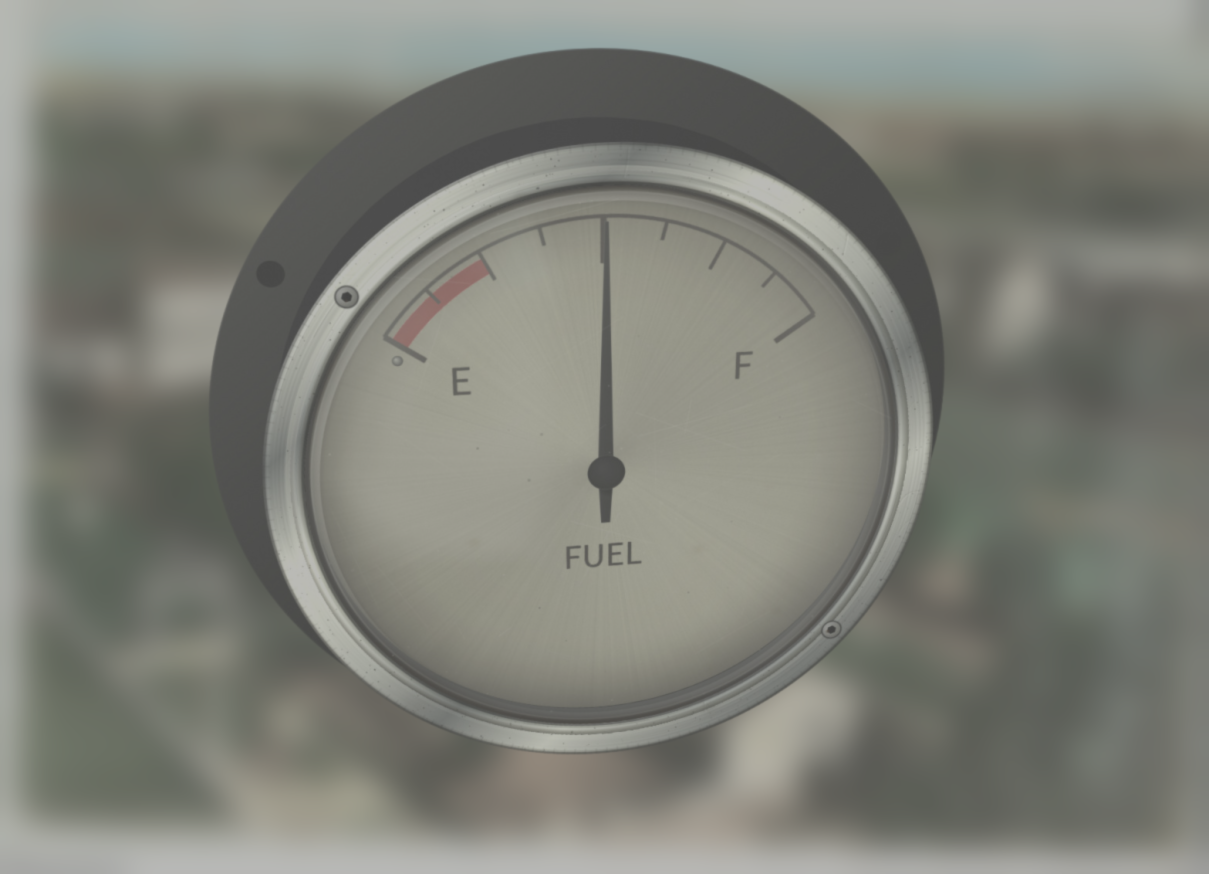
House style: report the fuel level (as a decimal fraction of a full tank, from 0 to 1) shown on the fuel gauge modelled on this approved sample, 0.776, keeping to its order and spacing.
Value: 0.5
